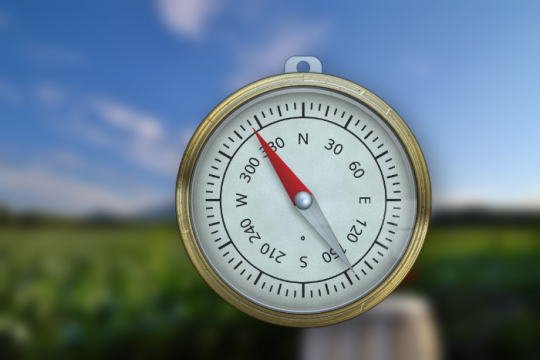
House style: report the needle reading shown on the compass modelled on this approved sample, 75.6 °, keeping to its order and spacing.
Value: 325 °
